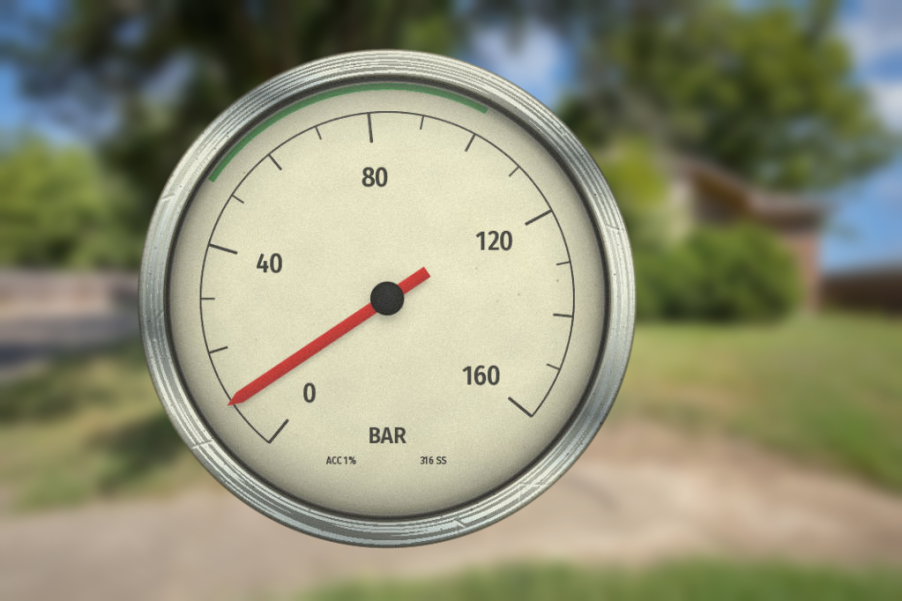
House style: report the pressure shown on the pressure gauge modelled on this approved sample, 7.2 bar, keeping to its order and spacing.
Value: 10 bar
